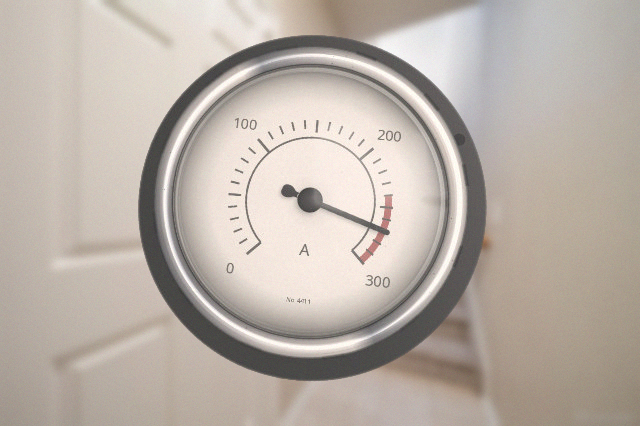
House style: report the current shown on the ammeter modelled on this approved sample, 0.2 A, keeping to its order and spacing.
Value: 270 A
